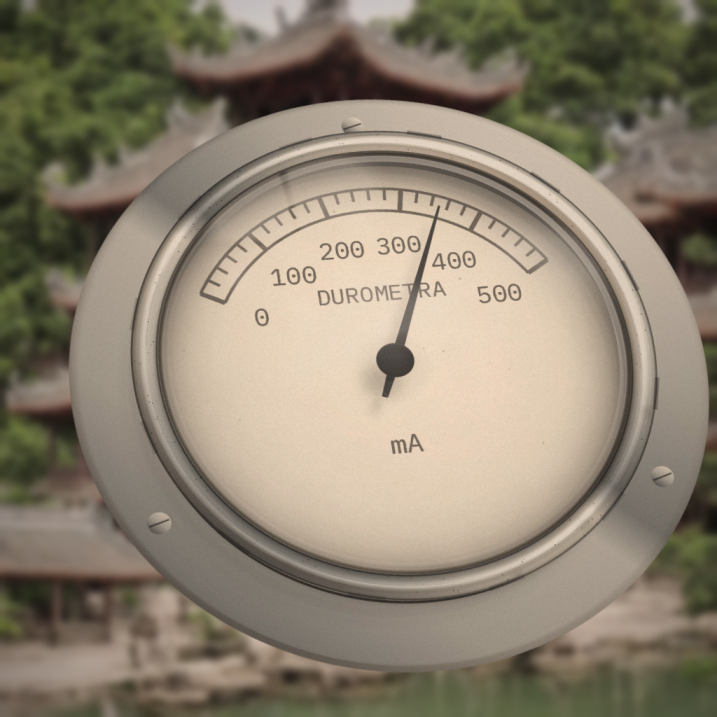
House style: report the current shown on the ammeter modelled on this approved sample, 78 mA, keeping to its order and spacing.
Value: 350 mA
